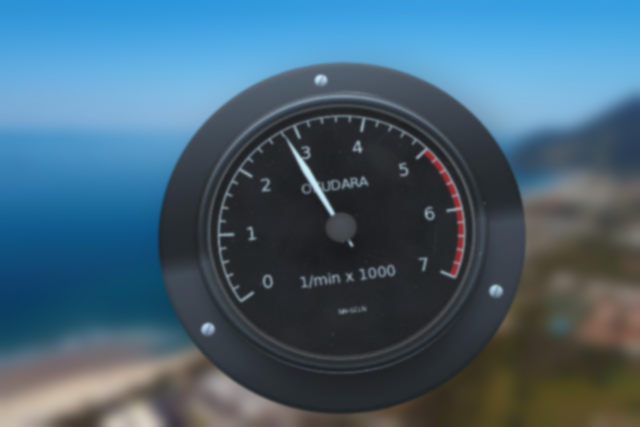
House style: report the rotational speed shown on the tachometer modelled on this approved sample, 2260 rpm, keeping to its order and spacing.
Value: 2800 rpm
